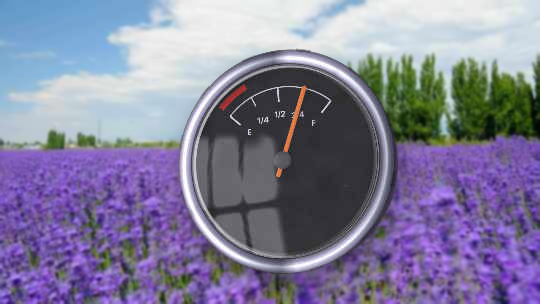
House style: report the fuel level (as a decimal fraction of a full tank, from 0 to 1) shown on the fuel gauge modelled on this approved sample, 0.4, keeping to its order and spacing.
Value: 0.75
